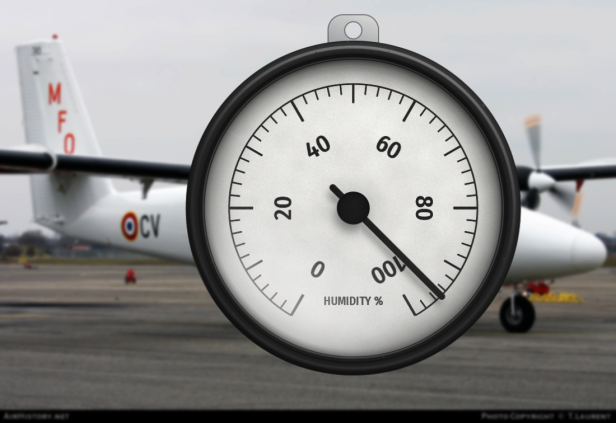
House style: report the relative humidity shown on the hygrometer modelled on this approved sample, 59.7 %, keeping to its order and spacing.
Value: 95 %
